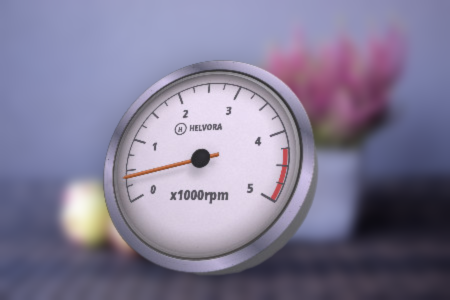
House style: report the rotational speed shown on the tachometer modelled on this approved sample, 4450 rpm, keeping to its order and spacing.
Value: 375 rpm
